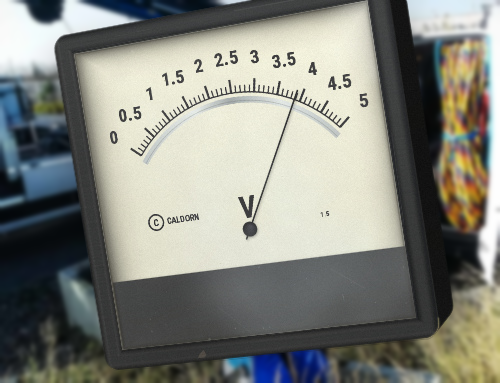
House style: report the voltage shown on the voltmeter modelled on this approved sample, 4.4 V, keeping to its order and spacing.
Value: 3.9 V
